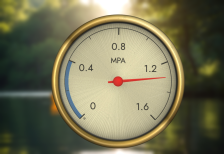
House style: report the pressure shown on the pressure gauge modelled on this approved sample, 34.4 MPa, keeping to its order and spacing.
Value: 1.3 MPa
